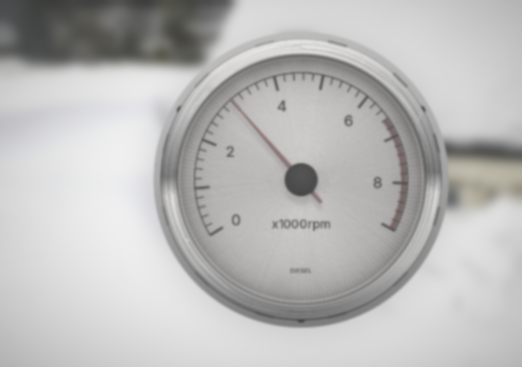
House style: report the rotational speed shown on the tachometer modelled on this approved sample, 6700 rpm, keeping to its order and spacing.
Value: 3000 rpm
